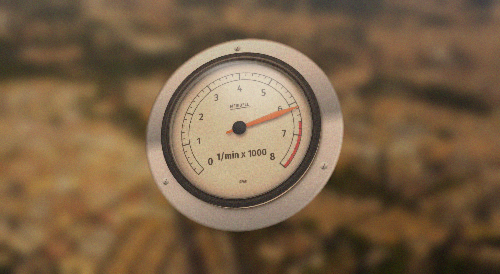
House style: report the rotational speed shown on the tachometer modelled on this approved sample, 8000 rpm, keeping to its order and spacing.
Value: 6200 rpm
